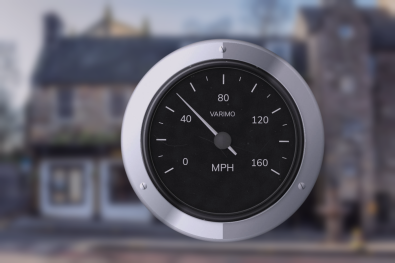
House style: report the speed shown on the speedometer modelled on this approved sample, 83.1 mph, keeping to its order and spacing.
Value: 50 mph
